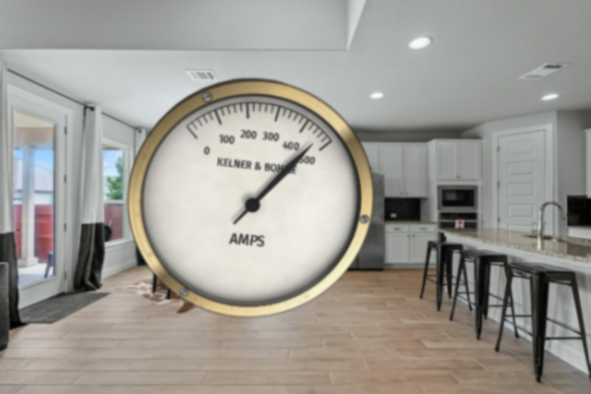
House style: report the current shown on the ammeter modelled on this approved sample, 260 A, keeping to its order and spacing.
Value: 460 A
